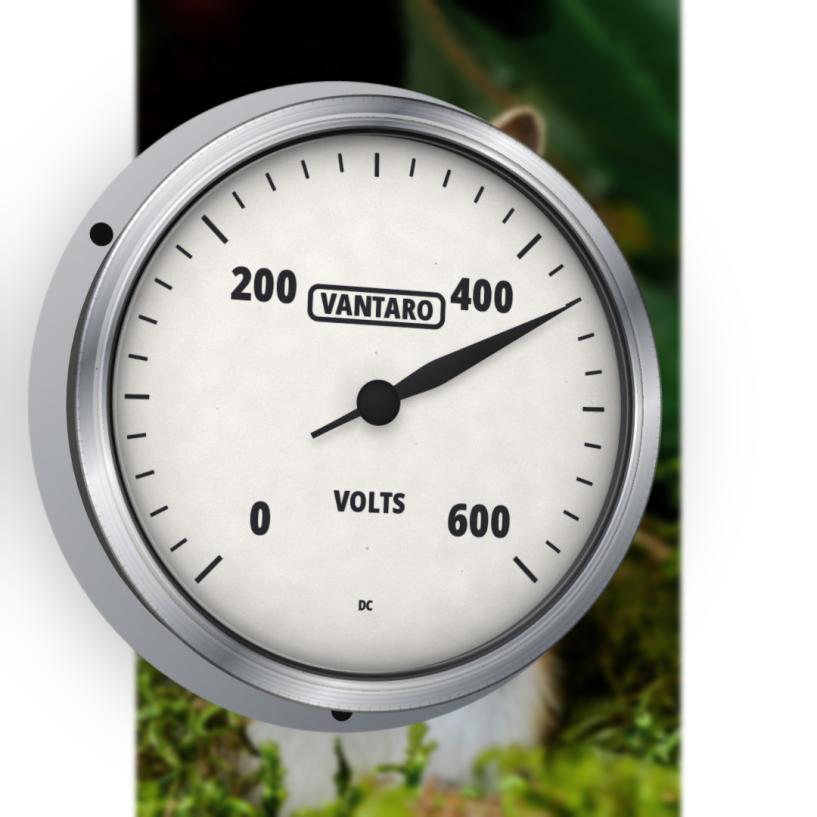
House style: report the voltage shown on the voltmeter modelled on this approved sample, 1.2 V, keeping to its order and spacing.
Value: 440 V
